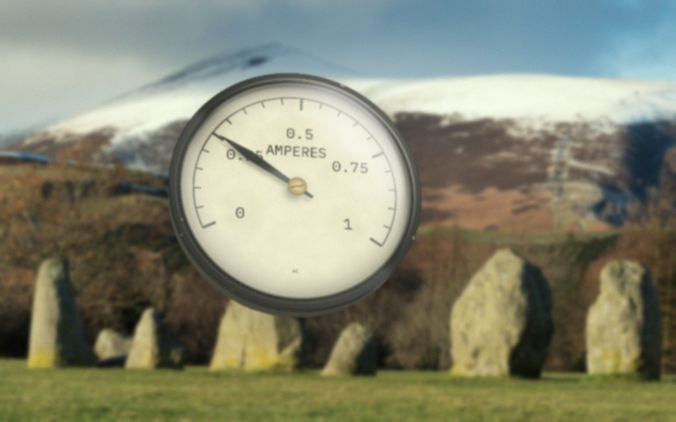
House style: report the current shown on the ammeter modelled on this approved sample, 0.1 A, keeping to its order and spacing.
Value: 0.25 A
